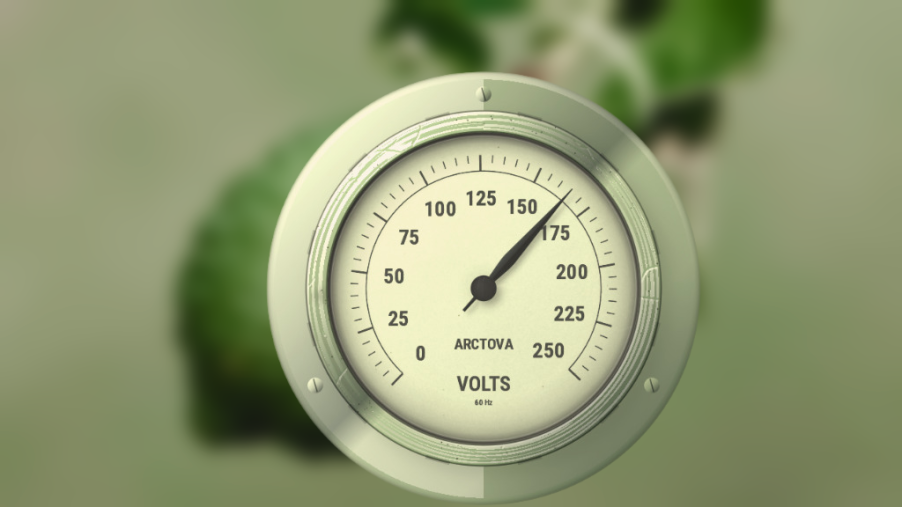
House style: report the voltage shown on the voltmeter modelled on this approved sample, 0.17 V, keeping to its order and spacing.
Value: 165 V
